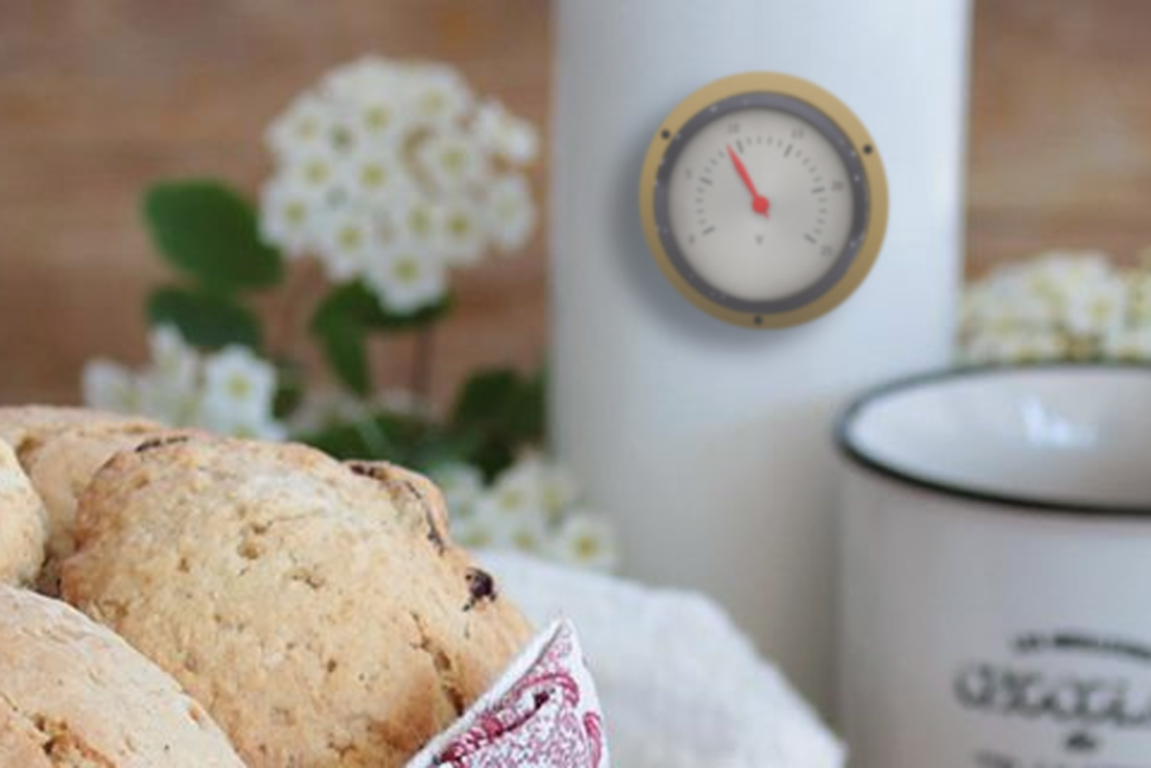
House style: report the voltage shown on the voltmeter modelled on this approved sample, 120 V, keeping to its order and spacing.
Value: 9 V
